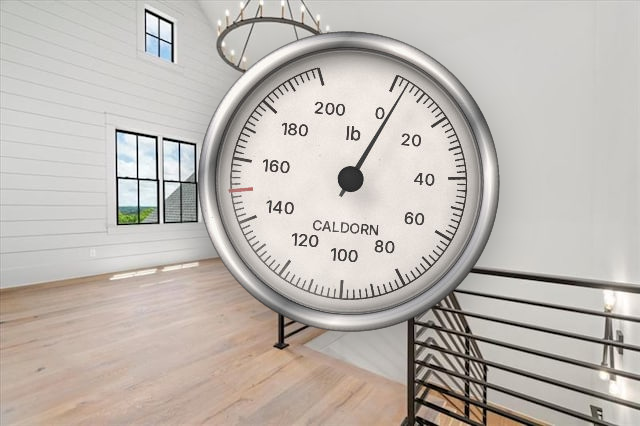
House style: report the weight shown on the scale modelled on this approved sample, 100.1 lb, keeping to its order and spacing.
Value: 4 lb
